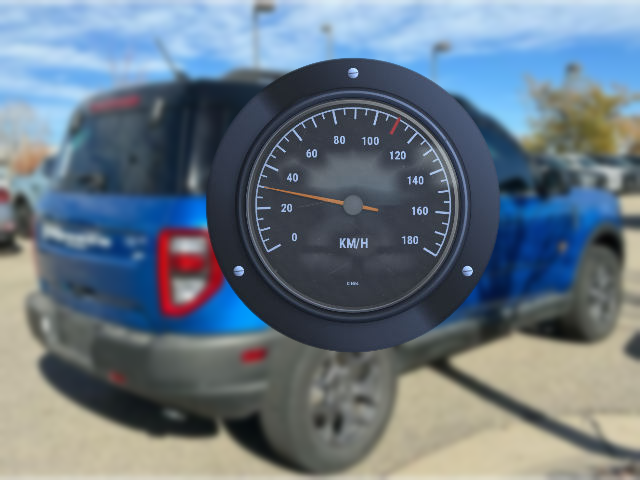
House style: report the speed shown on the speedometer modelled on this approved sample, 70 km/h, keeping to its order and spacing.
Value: 30 km/h
